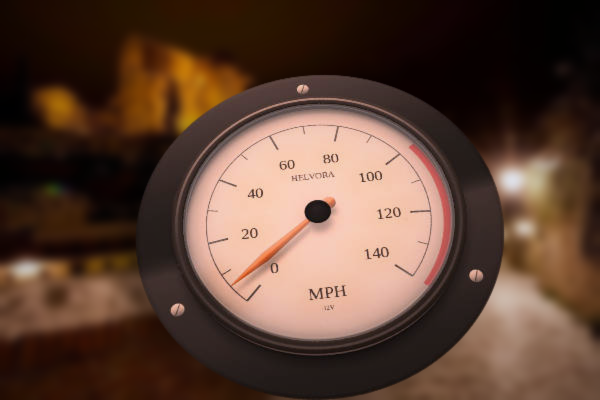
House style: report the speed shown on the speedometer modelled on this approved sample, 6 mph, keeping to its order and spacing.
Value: 5 mph
